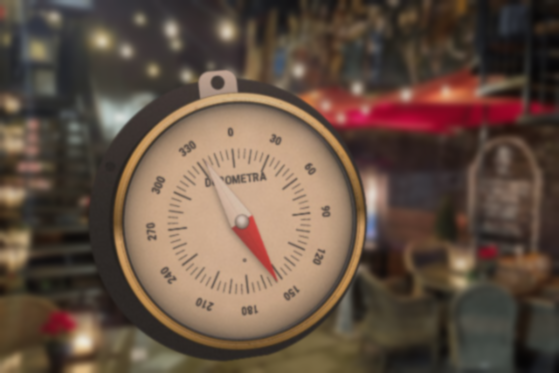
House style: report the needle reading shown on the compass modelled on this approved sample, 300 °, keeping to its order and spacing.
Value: 155 °
